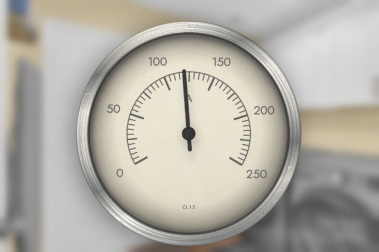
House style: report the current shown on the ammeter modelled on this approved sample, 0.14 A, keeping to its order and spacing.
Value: 120 A
